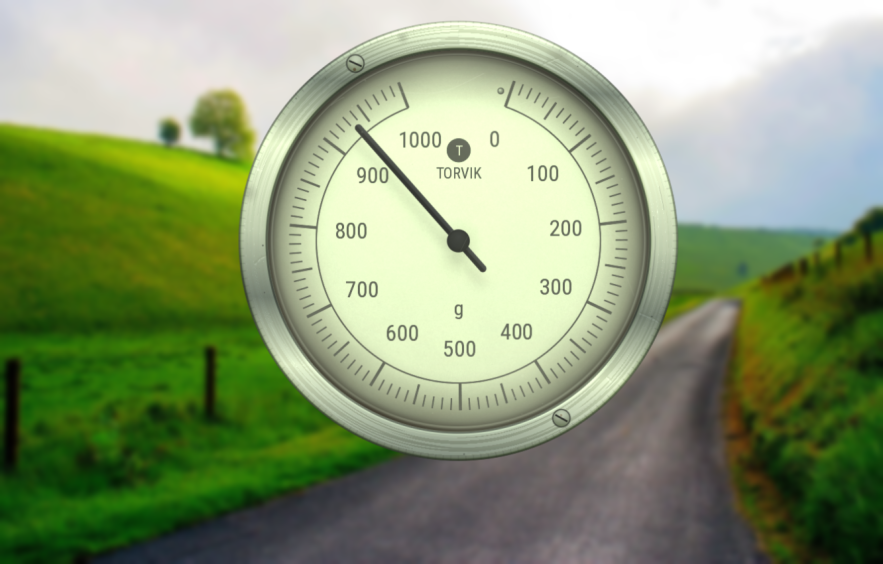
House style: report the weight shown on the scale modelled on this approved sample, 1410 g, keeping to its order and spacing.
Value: 935 g
